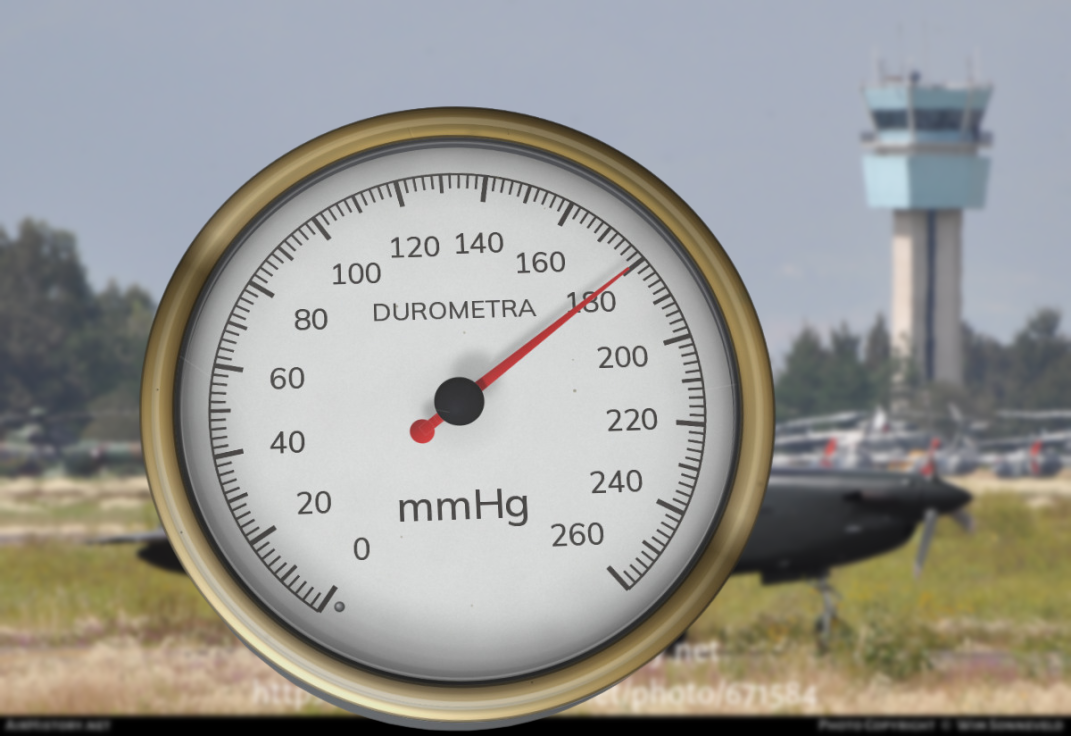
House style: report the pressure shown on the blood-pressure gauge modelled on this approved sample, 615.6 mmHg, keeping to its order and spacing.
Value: 180 mmHg
